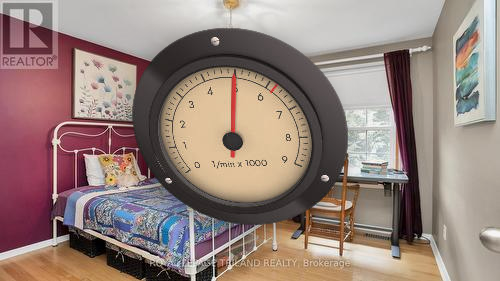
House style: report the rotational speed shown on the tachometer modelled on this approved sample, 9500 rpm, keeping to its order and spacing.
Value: 5000 rpm
